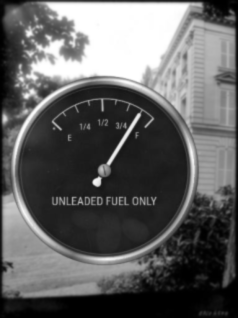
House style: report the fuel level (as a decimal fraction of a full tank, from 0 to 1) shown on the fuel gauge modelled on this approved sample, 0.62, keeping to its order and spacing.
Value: 0.875
